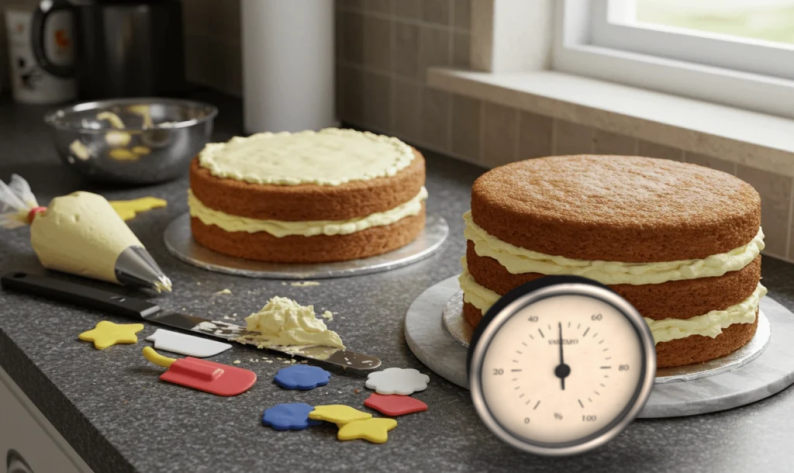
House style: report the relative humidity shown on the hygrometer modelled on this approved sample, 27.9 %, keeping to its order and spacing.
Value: 48 %
